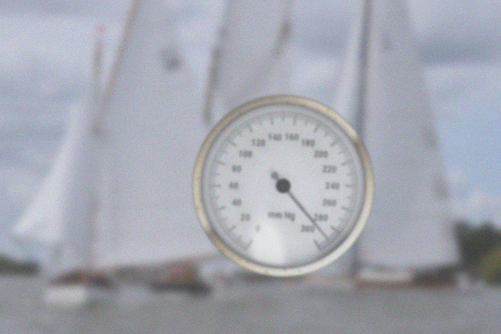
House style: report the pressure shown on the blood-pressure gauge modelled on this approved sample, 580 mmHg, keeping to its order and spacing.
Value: 290 mmHg
